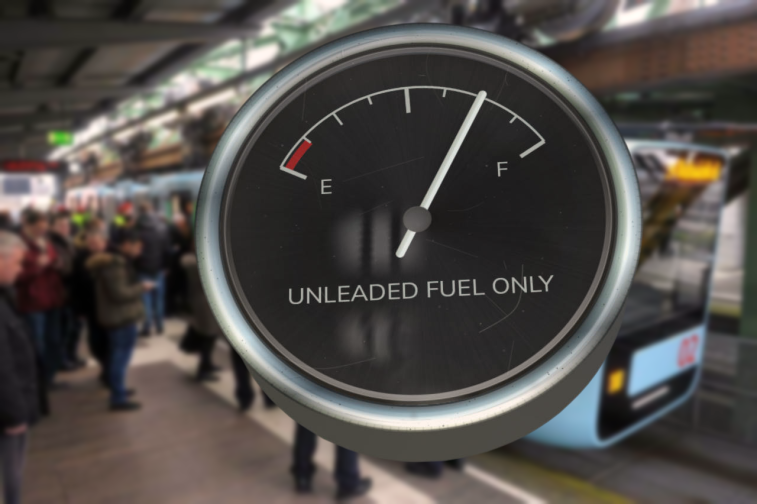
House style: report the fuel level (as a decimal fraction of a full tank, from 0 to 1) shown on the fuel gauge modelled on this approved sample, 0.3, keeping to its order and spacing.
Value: 0.75
